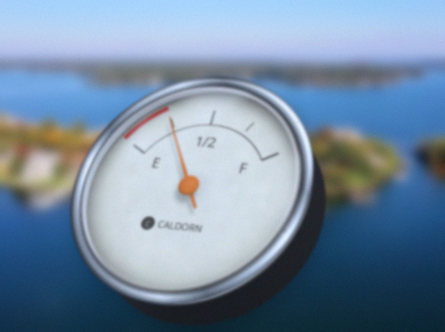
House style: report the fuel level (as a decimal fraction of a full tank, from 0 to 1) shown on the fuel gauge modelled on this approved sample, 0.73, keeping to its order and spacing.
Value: 0.25
